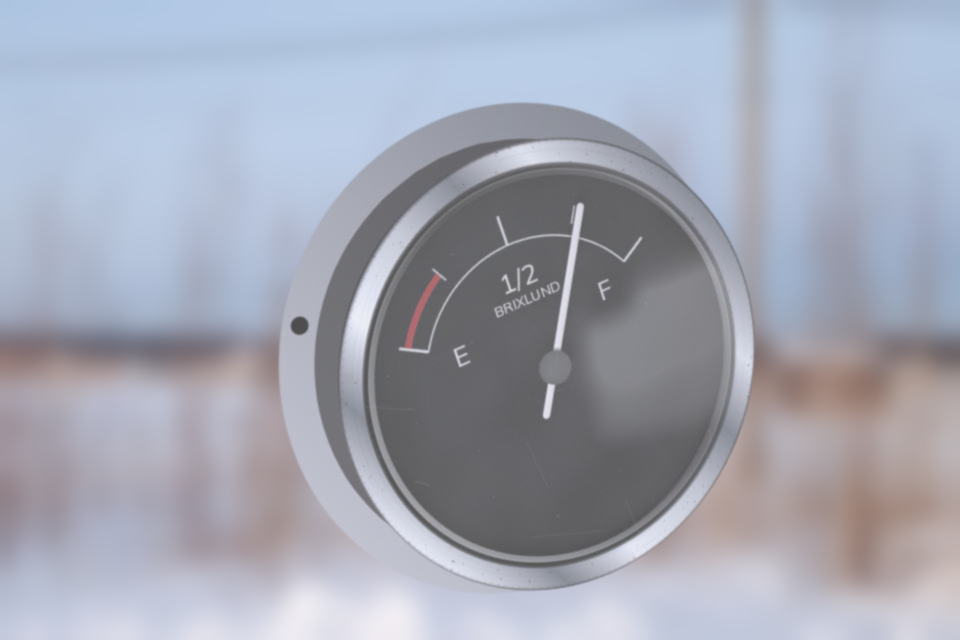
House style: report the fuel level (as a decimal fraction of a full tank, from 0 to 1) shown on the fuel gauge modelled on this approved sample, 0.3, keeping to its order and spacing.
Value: 0.75
